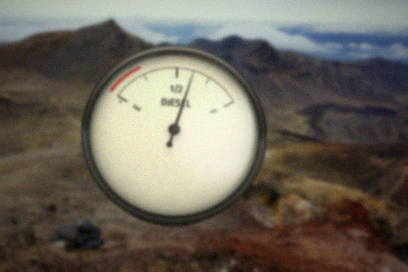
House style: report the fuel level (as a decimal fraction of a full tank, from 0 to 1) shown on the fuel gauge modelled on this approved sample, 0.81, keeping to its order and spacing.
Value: 0.625
